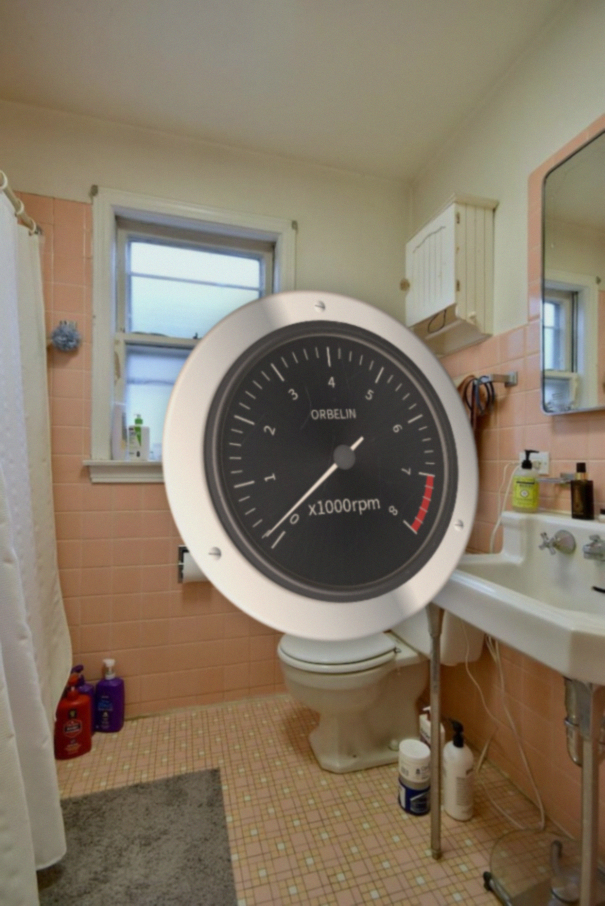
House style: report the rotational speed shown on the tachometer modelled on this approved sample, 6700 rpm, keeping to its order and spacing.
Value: 200 rpm
